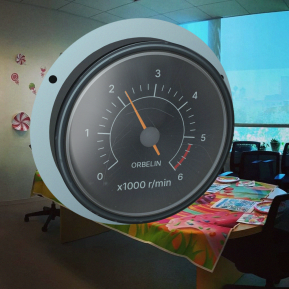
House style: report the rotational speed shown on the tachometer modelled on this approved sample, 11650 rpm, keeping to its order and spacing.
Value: 2200 rpm
